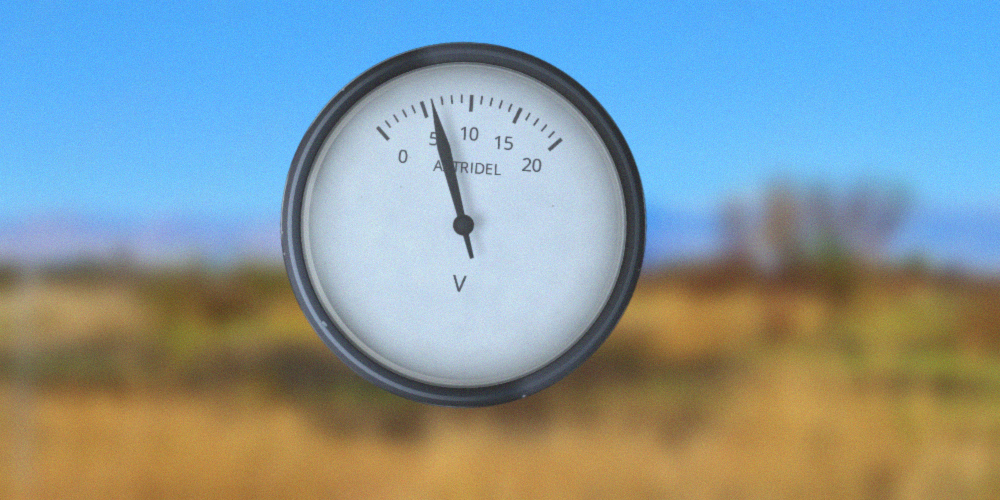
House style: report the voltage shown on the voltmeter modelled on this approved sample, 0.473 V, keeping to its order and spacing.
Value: 6 V
